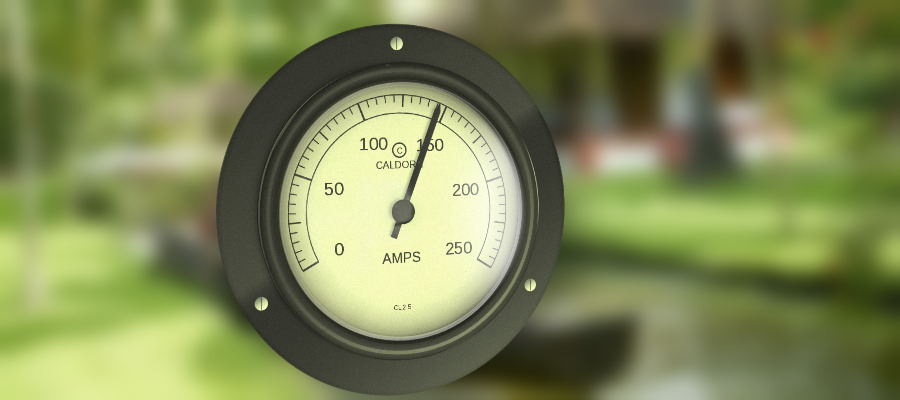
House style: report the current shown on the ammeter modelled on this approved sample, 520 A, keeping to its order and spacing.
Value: 145 A
